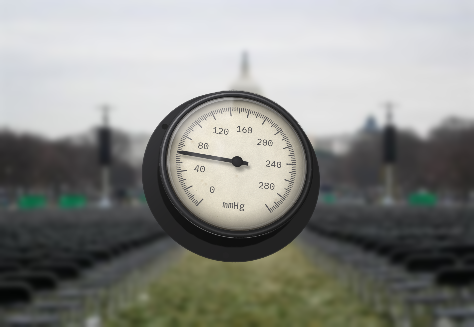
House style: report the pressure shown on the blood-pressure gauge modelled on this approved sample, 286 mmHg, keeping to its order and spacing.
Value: 60 mmHg
